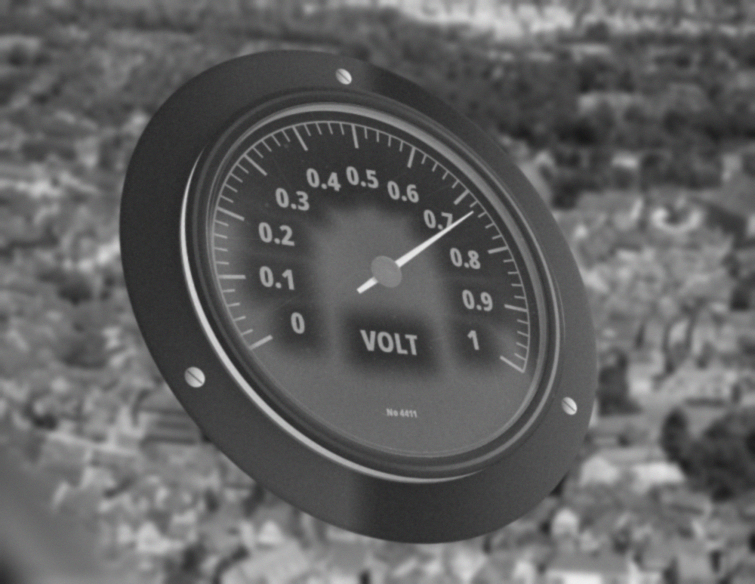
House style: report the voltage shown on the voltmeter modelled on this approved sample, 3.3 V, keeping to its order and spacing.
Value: 0.73 V
